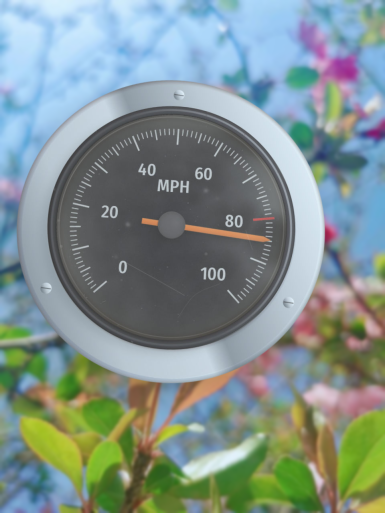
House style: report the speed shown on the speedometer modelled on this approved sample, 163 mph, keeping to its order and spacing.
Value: 85 mph
